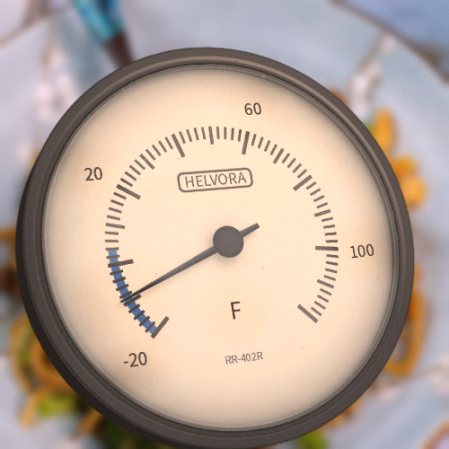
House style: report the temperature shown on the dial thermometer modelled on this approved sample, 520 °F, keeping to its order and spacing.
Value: -9 °F
